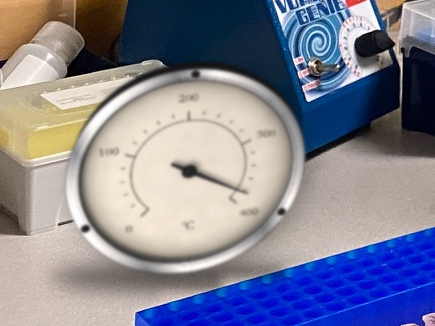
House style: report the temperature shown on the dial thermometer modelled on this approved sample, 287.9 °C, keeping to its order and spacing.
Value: 380 °C
